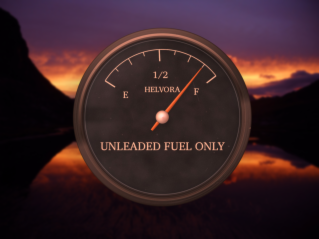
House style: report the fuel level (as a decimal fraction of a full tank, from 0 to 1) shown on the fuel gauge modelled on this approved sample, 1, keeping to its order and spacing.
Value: 0.875
